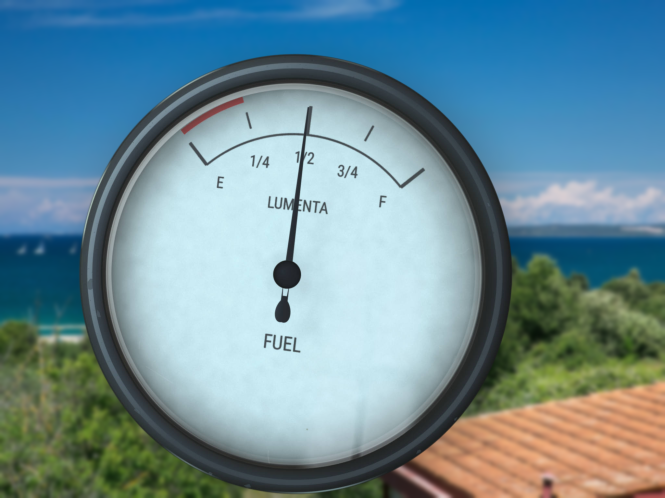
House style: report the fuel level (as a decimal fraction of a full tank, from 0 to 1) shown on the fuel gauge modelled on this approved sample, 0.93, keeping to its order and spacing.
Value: 0.5
